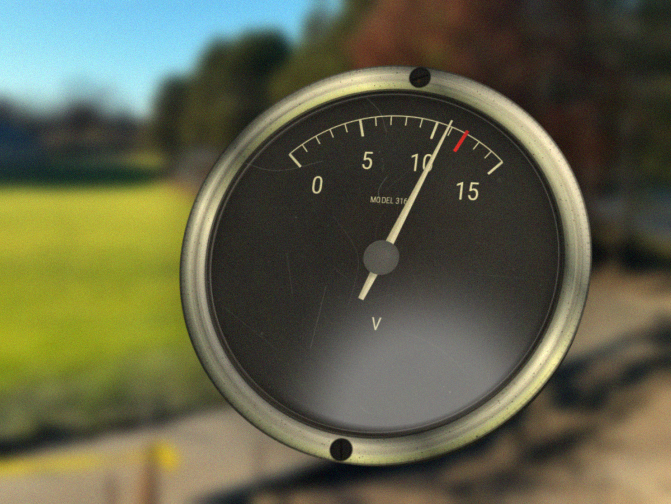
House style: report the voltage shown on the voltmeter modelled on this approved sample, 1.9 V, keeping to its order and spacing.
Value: 11 V
